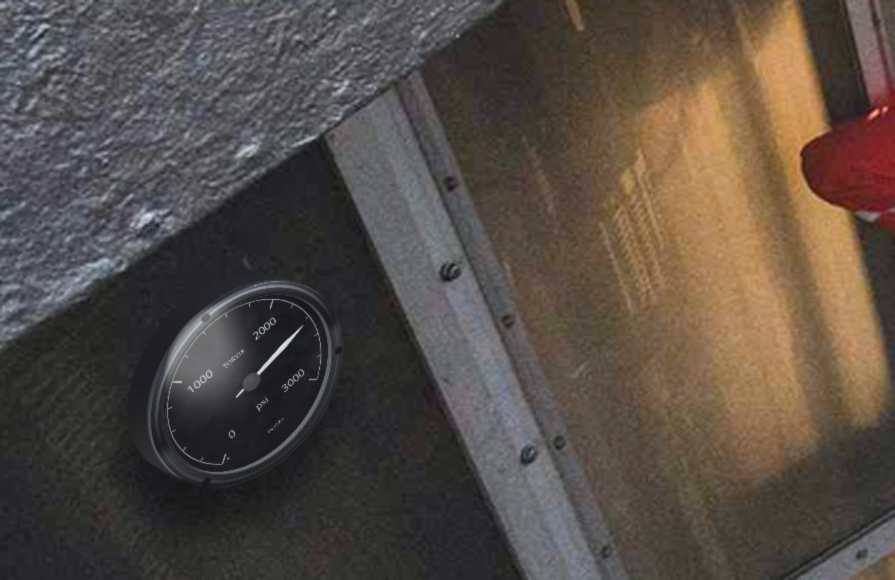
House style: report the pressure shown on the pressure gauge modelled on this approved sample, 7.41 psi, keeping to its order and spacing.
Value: 2400 psi
